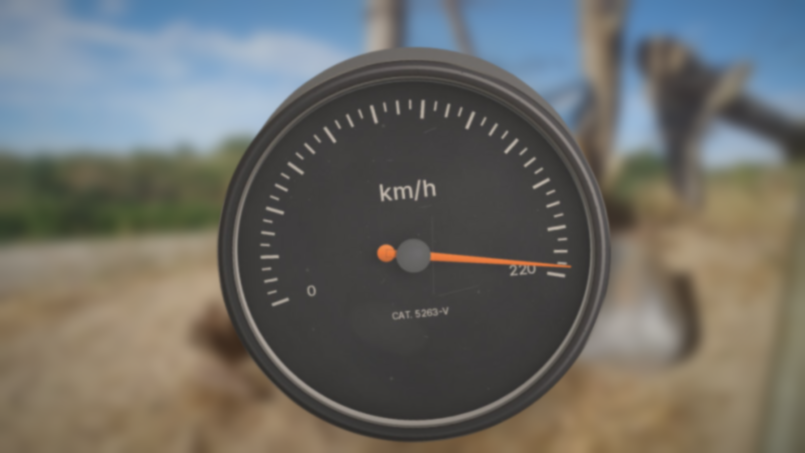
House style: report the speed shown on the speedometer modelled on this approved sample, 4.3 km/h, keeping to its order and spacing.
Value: 215 km/h
